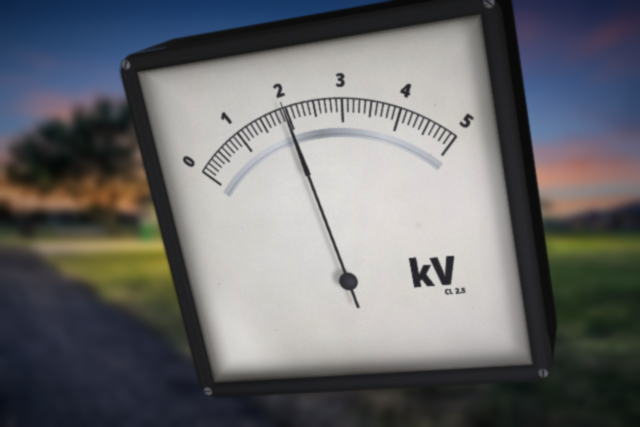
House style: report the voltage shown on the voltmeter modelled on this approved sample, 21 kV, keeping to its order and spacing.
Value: 2 kV
